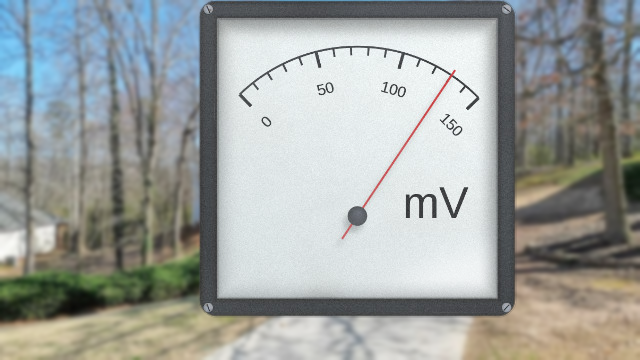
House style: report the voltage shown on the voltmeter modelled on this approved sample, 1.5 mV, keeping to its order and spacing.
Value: 130 mV
